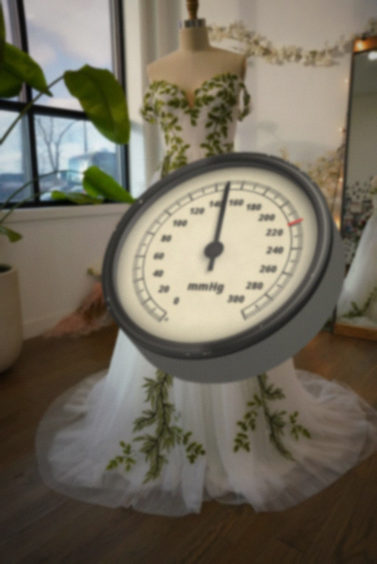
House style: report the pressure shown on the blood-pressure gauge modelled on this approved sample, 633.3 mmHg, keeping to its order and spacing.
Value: 150 mmHg
